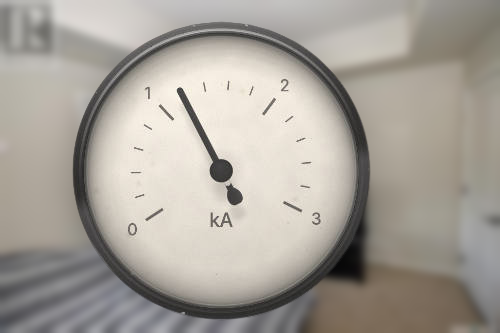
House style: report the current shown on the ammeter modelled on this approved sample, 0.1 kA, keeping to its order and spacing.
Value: 1.2 kA
